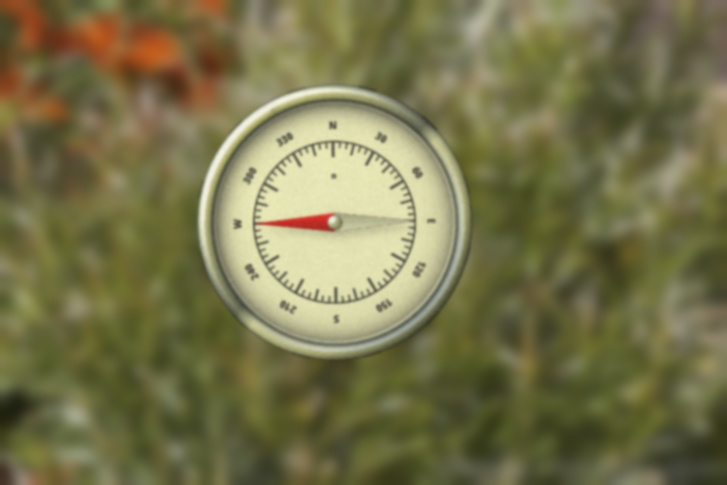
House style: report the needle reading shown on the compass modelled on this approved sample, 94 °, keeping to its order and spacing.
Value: 270 °
